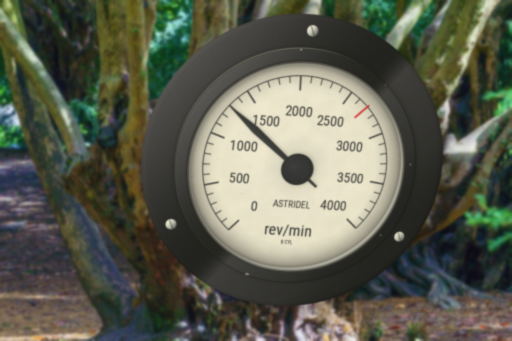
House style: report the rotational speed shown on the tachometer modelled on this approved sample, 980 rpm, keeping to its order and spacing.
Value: 1300 rpm
